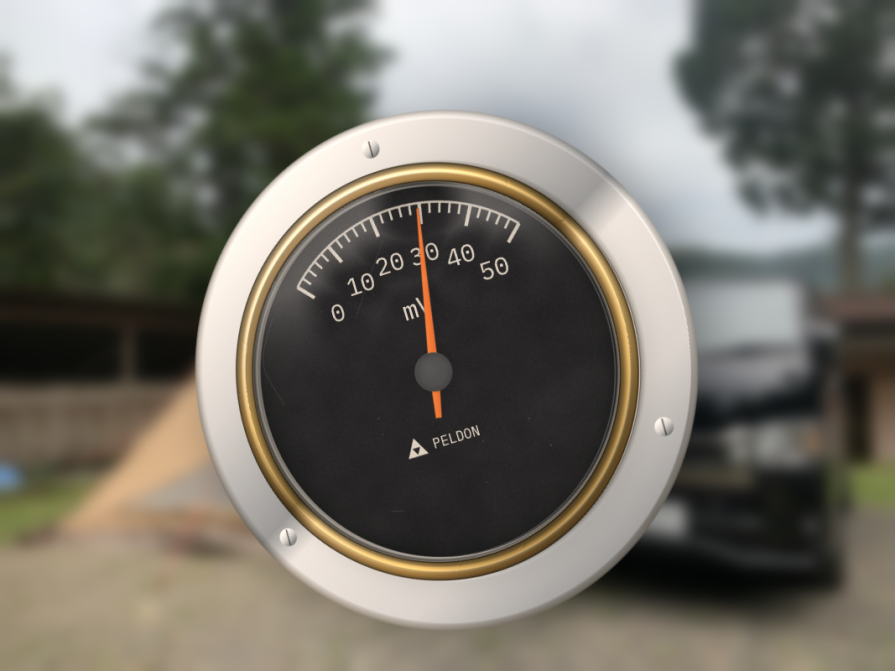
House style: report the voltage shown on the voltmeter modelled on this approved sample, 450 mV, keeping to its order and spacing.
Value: 30 mV
